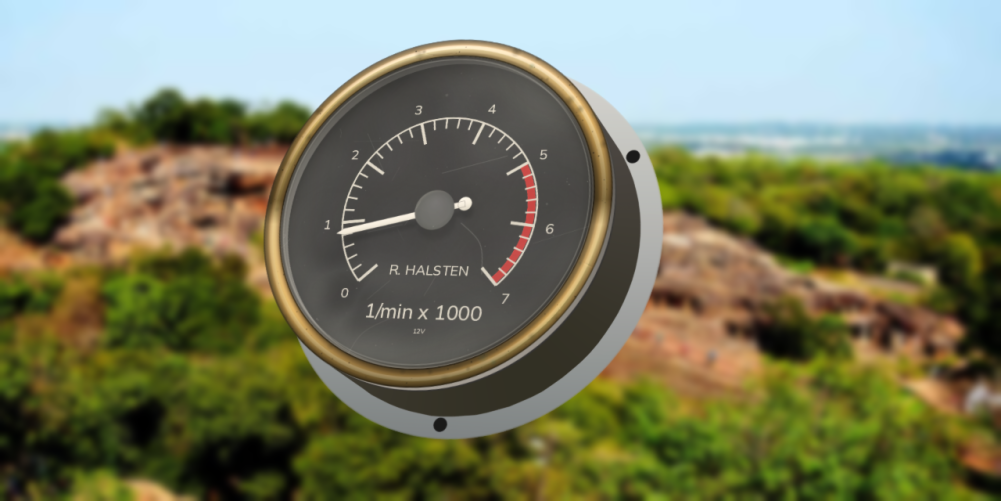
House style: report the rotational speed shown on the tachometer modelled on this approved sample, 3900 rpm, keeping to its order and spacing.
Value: 800 rpm
